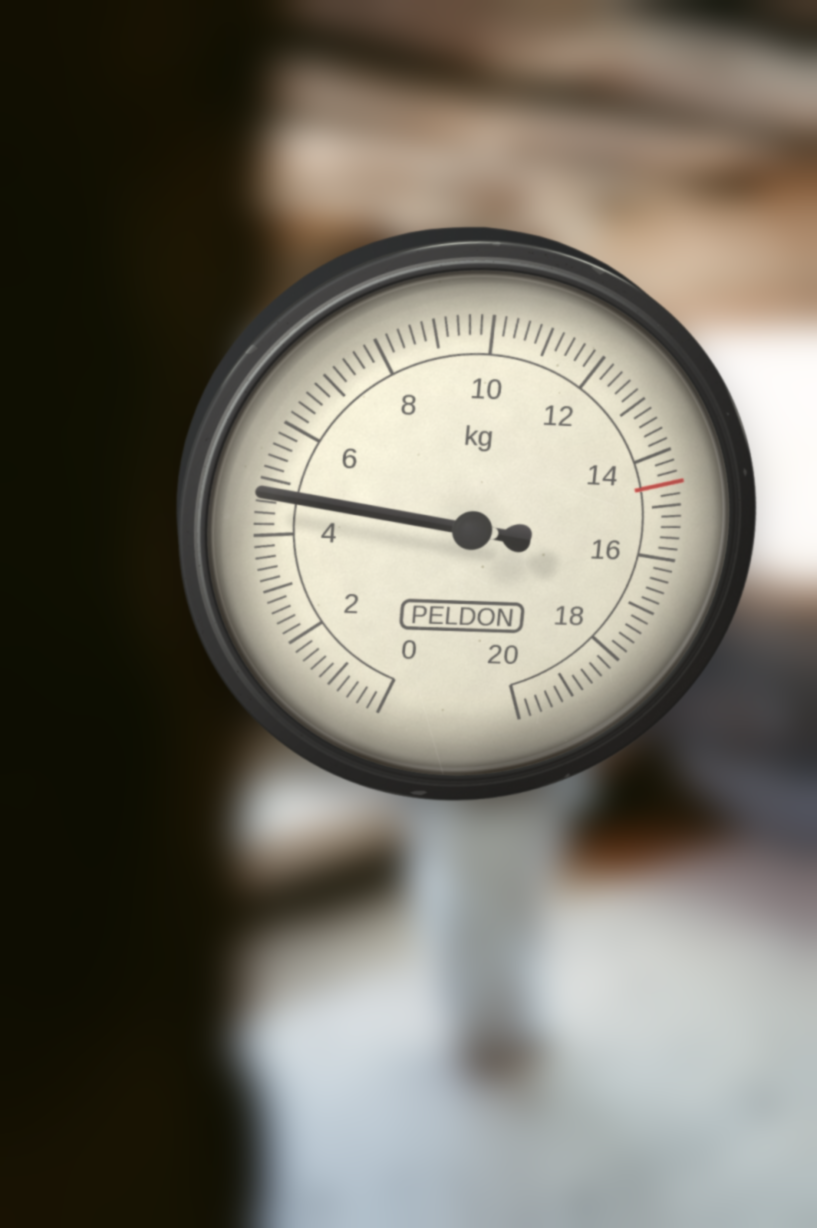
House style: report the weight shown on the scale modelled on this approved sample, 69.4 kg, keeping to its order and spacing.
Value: 4.8 kg
